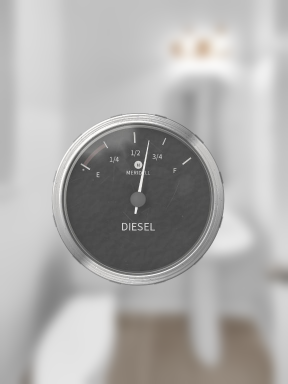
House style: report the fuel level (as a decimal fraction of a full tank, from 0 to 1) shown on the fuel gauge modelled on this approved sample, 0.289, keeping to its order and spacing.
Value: 0.625
